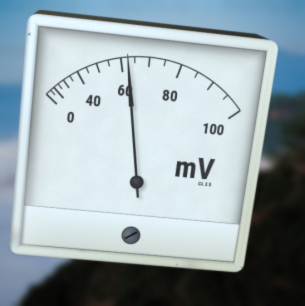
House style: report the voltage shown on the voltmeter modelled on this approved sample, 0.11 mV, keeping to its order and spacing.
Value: 62.5 mV
